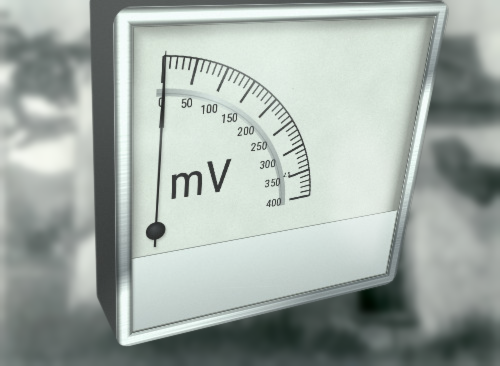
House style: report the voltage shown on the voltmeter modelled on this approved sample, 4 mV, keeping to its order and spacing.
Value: 0 mV
